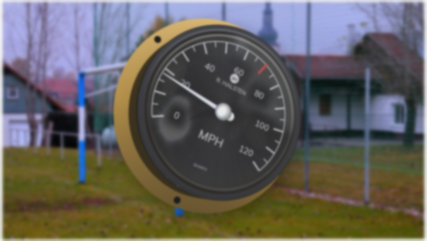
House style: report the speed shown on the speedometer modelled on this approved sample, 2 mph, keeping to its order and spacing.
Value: 17.5 mph
